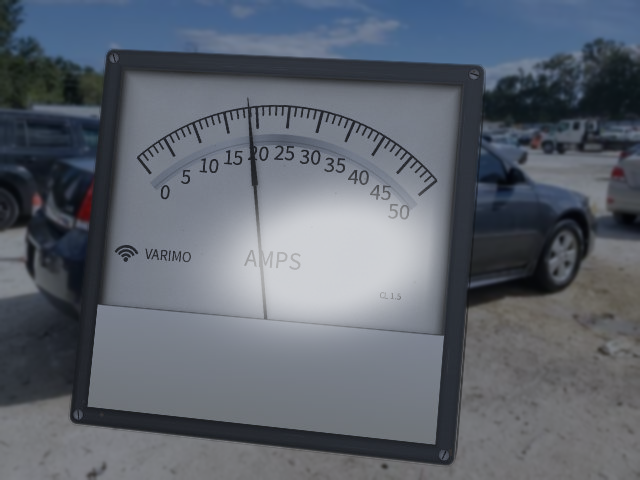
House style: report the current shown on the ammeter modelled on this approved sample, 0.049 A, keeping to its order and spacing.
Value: 19 A
